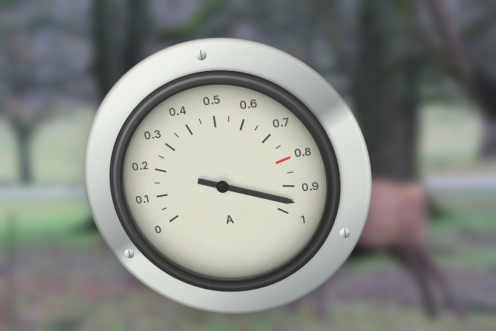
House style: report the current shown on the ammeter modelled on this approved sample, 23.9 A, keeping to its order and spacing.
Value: 0.95 A
